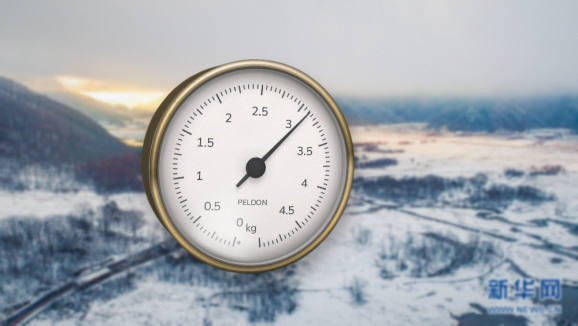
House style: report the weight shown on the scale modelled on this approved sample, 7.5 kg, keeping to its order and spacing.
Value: 3.1 kg
